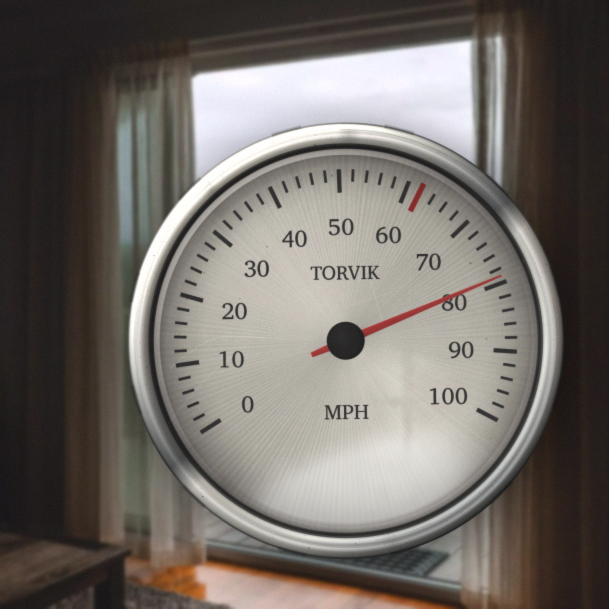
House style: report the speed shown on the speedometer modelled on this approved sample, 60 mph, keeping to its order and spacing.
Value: 79 mph
